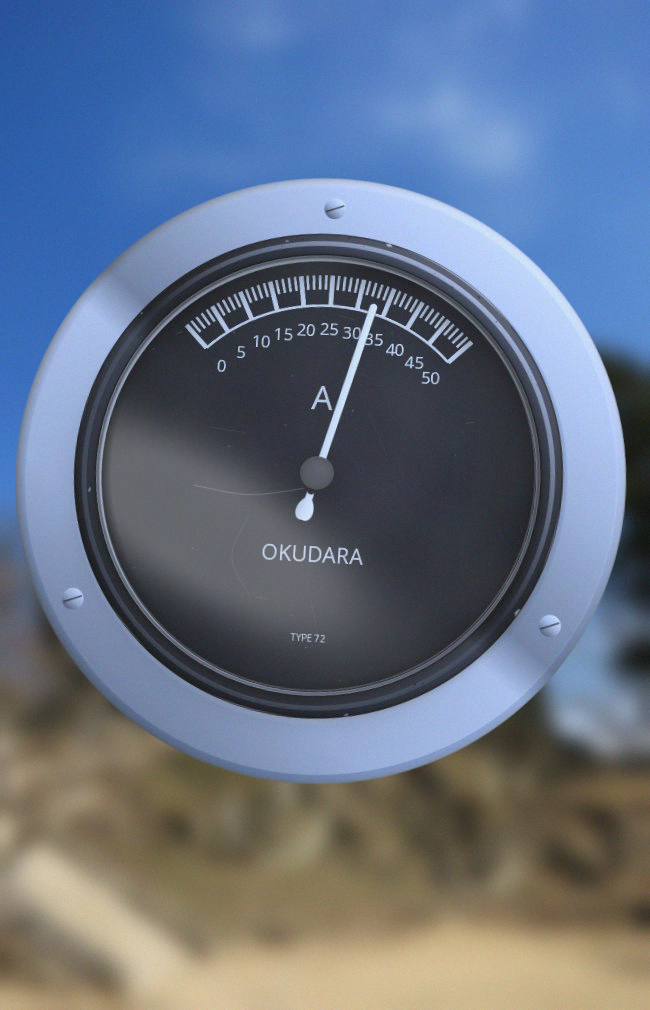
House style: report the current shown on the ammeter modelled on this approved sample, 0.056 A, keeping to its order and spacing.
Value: 33 A
